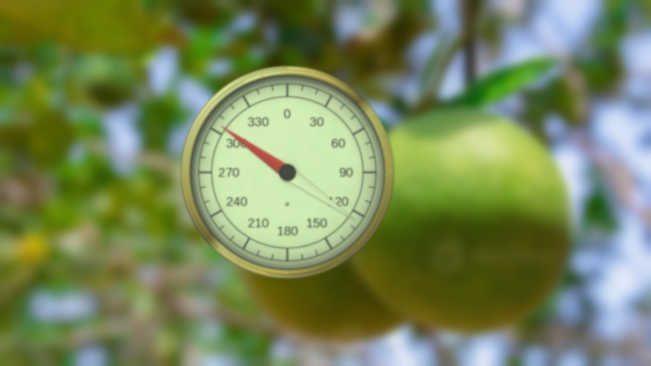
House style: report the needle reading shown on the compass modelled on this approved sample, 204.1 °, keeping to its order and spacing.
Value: 305 °
